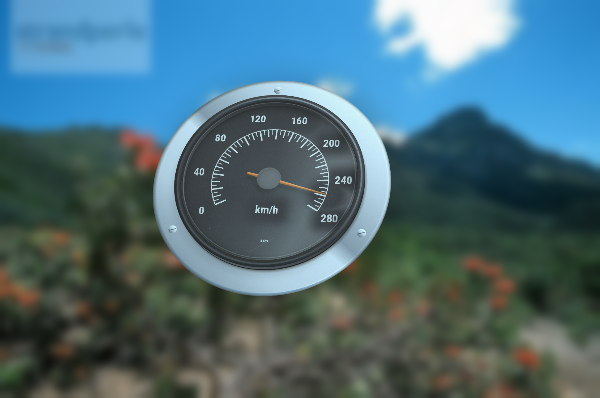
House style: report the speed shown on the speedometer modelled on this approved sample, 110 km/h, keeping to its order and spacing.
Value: 260 km/h
